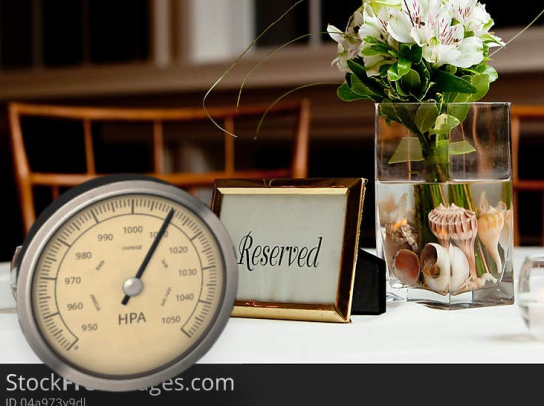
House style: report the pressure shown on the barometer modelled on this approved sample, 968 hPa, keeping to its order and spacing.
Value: 1010 hPa
